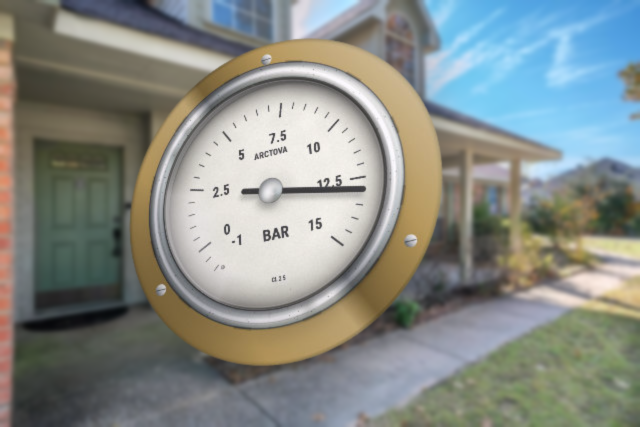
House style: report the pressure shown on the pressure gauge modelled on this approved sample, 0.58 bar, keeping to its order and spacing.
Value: 13 bar
